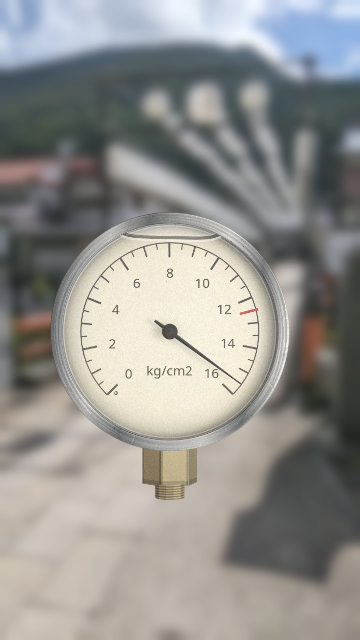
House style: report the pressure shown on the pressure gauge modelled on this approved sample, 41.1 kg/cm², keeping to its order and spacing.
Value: 15.5 kg/cm²
